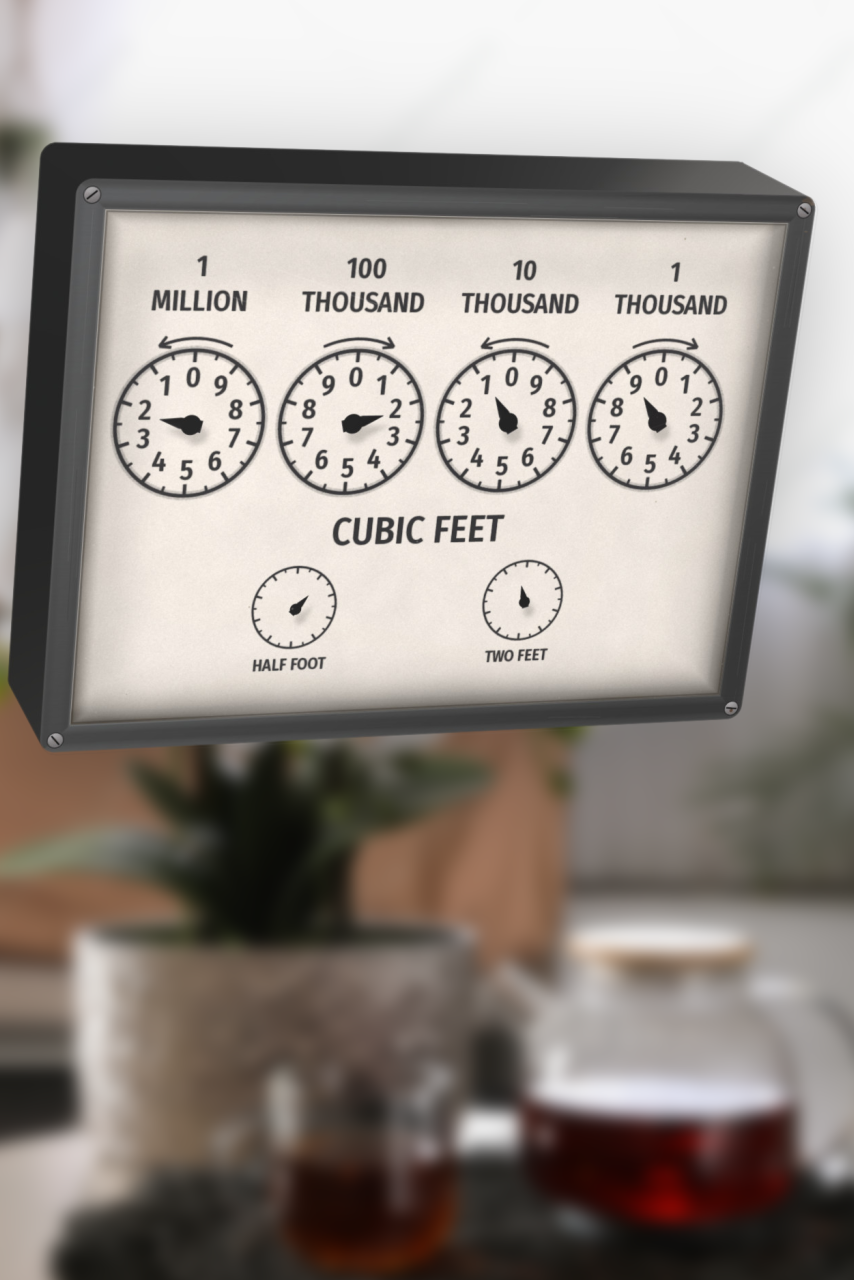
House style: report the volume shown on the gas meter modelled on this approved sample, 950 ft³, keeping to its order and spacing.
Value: 220900 ft³
